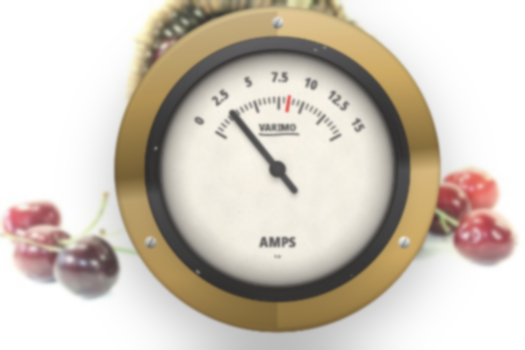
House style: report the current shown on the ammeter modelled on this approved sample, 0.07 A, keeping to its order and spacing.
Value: 2.5 A
